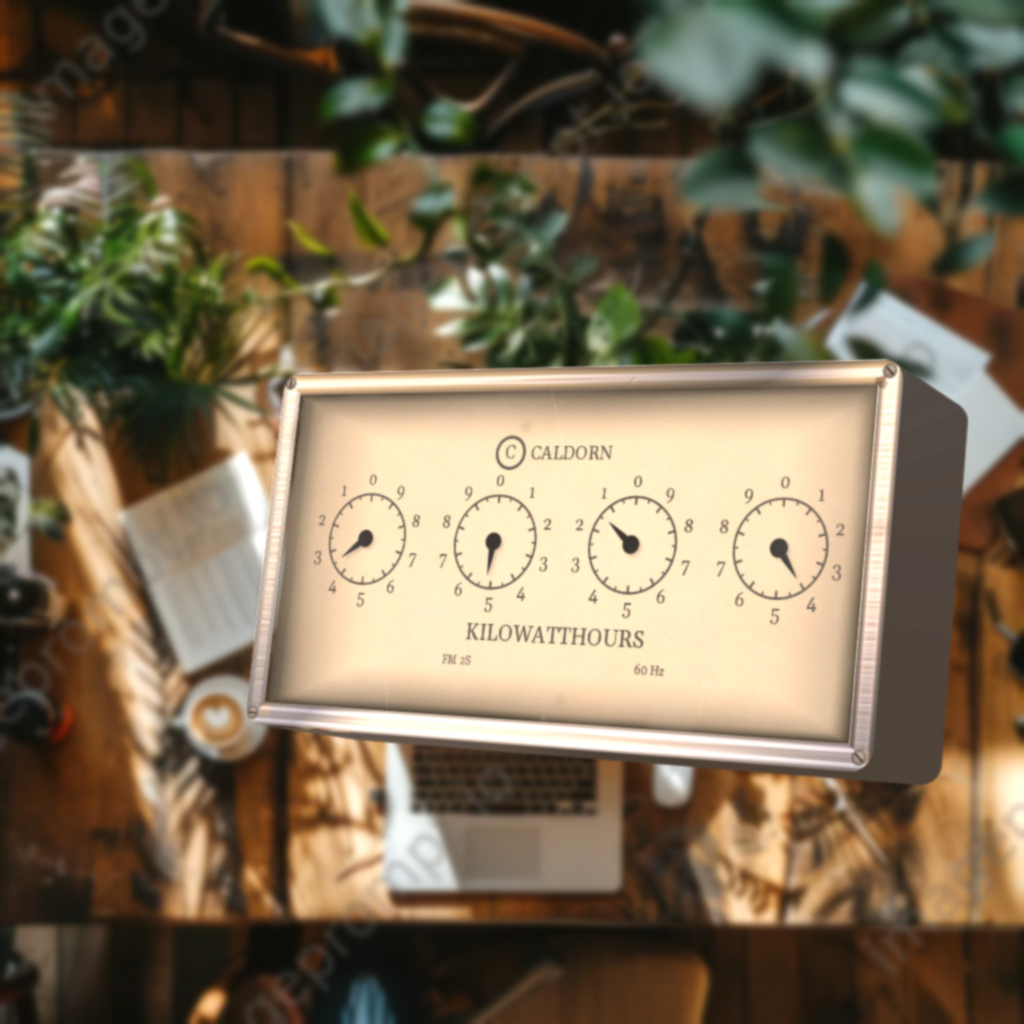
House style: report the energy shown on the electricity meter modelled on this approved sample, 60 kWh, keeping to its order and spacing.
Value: 3514 kWh
